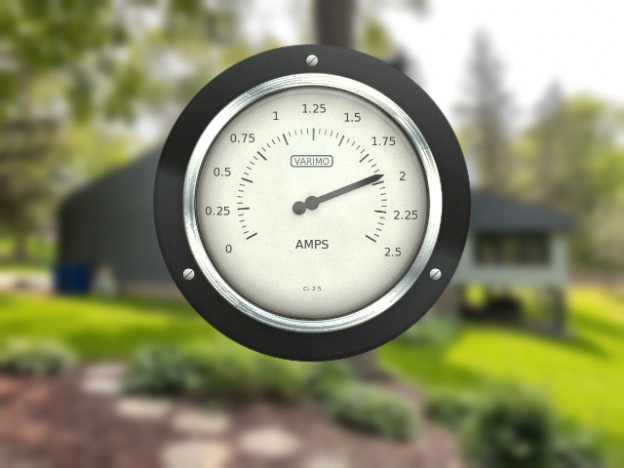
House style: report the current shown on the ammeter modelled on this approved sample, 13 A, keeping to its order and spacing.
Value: 1.95 A
